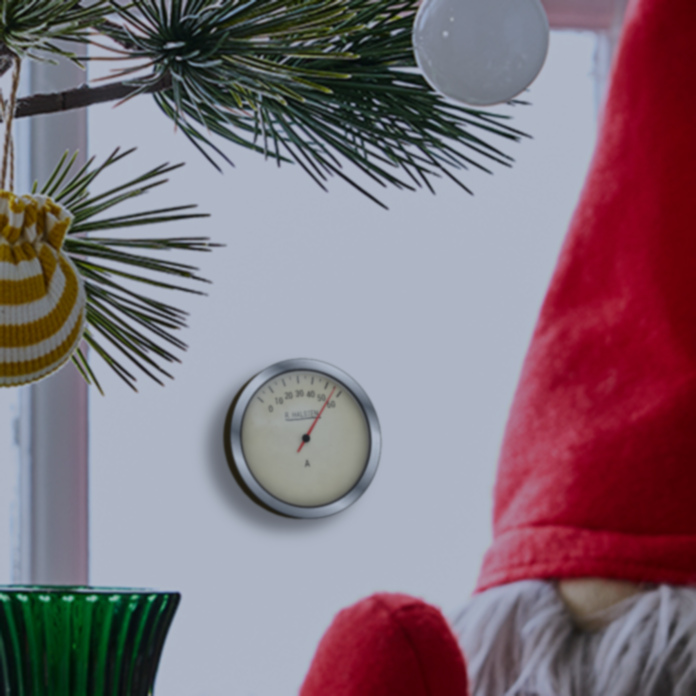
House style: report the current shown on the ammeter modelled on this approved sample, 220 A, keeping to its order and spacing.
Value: 55 A
